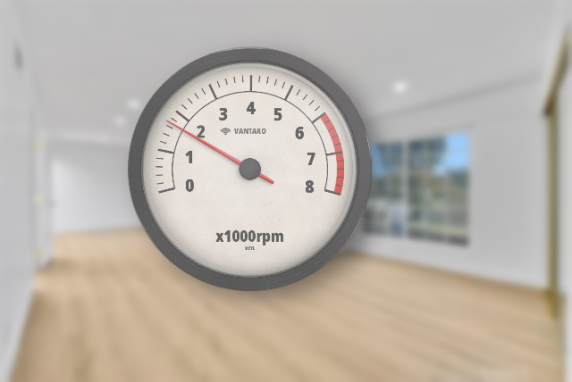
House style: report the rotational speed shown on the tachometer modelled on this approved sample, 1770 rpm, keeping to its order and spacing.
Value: 1700 rpm
